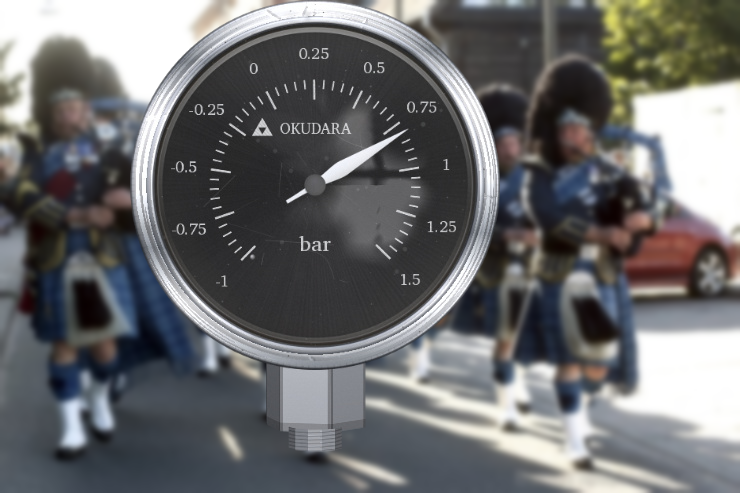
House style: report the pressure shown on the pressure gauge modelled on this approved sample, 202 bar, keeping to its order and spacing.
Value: 0.8 bar
